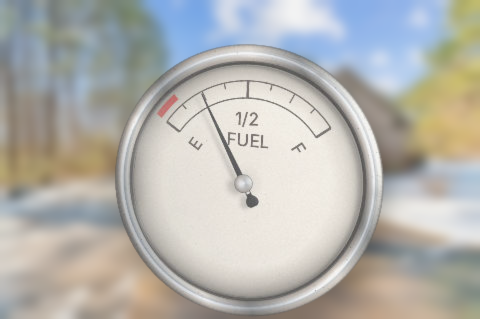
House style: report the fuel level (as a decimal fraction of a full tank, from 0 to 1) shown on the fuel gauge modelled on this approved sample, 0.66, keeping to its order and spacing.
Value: 0.25
